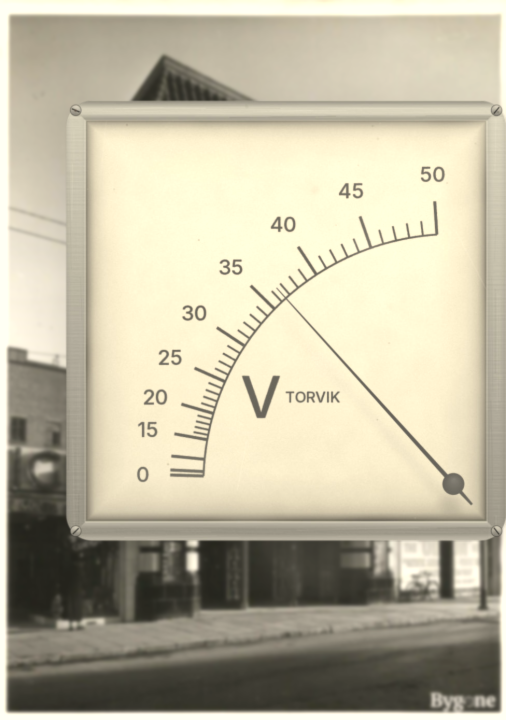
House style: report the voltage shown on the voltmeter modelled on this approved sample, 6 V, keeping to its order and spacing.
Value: 36.5 V
